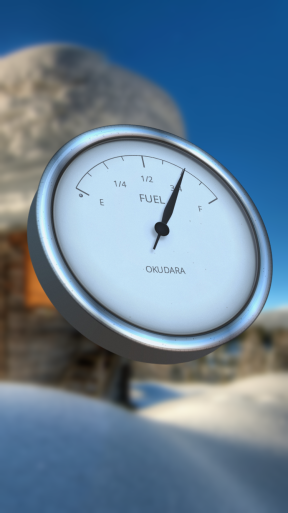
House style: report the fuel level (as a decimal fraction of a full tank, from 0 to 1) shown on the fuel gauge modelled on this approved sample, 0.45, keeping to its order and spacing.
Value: 0.75
